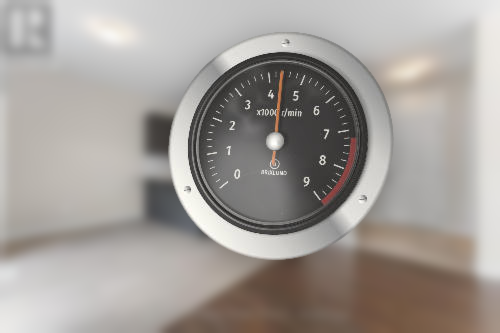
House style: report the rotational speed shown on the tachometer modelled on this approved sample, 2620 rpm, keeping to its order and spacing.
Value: 4400 rpm
